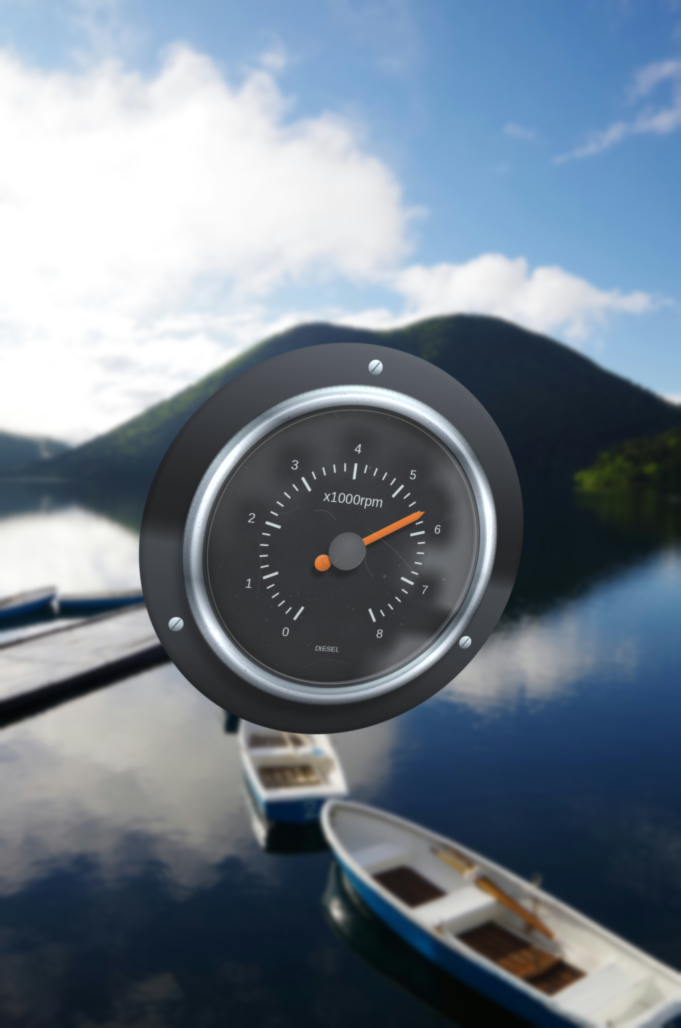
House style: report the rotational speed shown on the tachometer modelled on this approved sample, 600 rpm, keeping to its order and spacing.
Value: 5600 rpm
